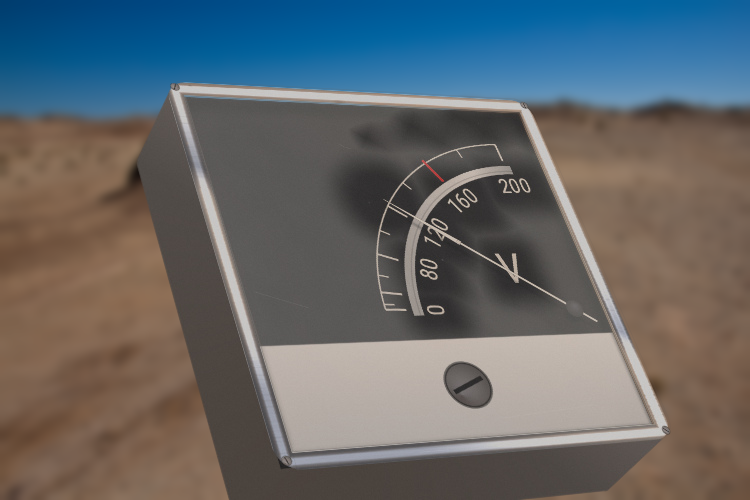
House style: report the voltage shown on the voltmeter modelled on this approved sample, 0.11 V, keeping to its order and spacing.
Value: 120 V
